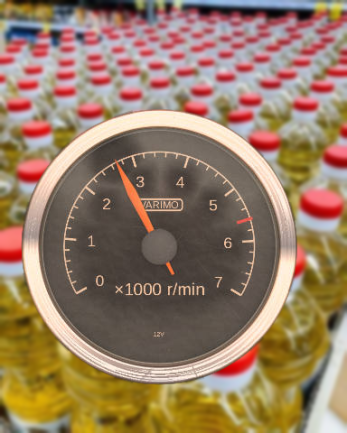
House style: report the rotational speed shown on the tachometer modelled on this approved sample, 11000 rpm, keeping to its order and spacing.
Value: 2700 rpm
